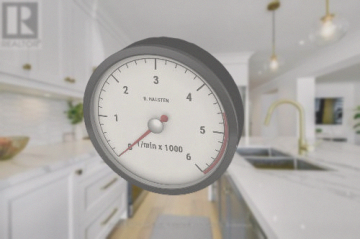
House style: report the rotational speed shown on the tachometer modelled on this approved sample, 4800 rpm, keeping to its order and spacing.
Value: 0 rpm
